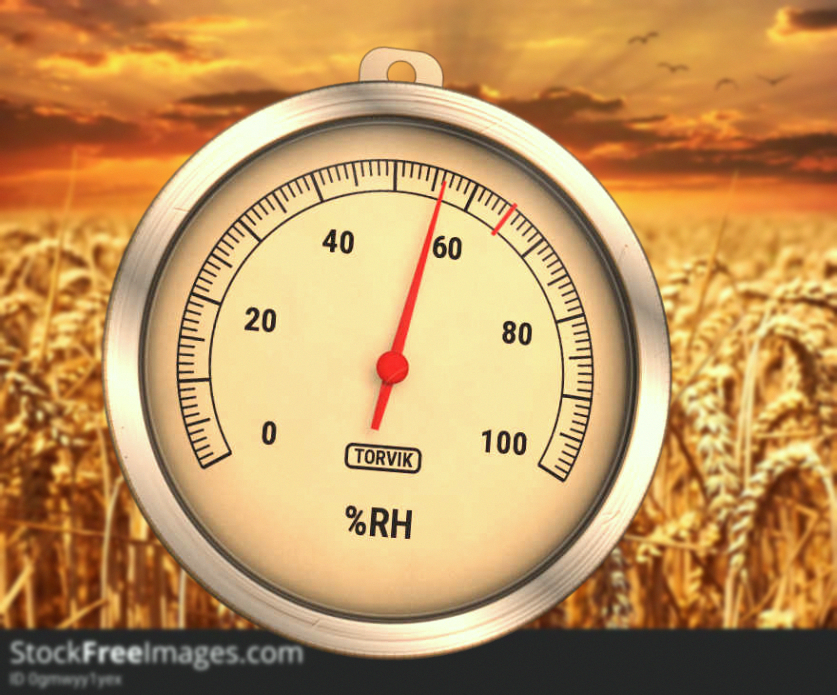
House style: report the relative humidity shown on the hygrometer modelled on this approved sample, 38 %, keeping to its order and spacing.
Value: 56 %
